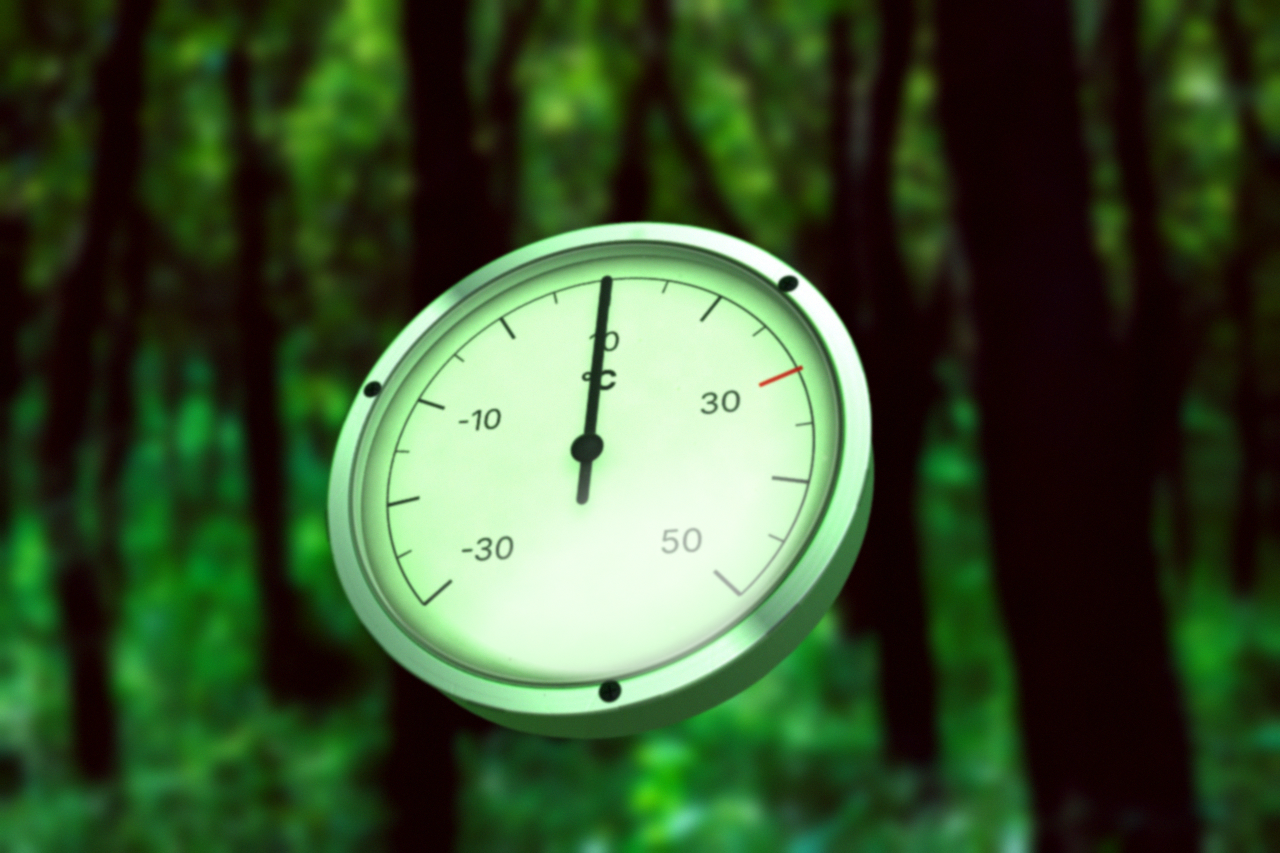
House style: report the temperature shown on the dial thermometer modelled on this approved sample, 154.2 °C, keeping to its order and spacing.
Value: 10 °C
